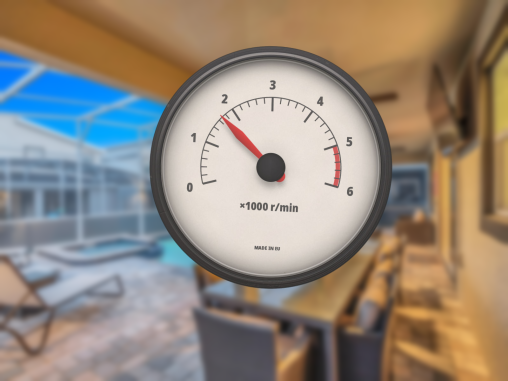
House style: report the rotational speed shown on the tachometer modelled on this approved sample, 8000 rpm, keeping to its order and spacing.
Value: 1700 rpm
